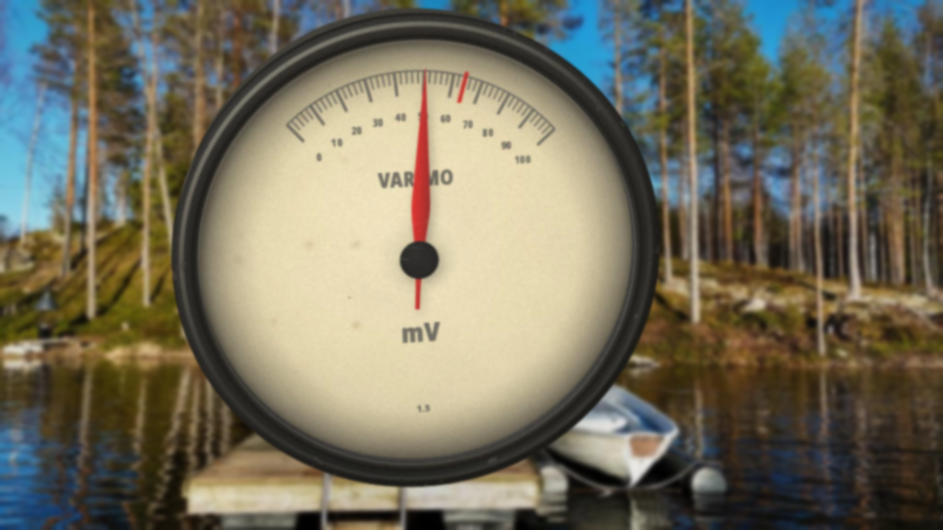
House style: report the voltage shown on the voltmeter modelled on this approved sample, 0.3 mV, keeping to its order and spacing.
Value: 50 mV
